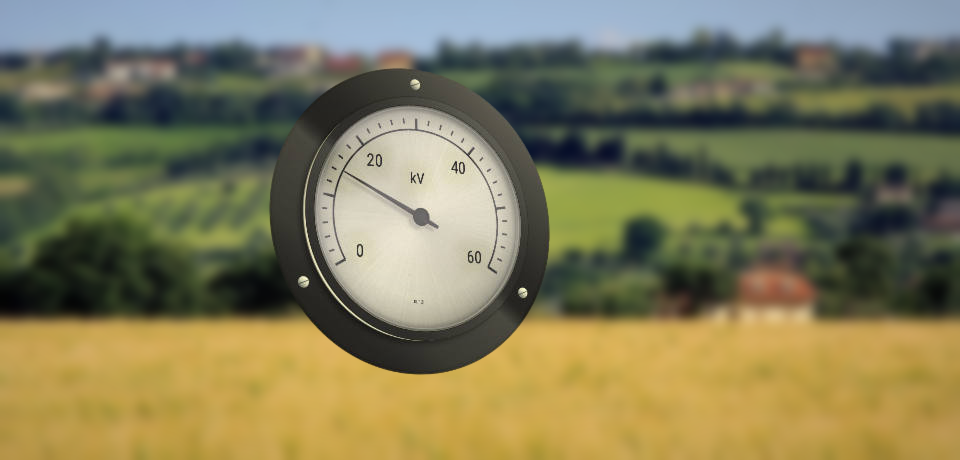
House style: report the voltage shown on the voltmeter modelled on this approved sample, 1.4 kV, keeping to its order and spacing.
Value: 14 kV
